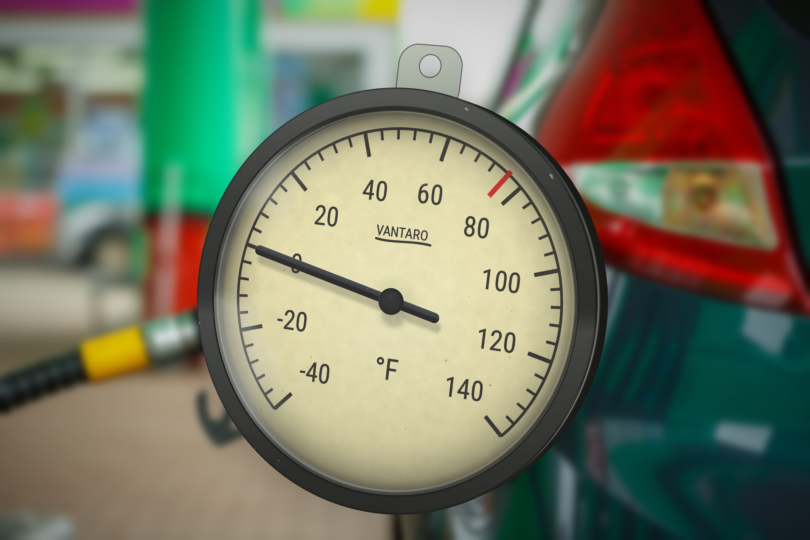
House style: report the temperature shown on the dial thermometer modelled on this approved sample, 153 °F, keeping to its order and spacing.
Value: 0 °F
